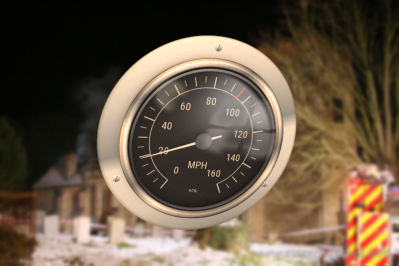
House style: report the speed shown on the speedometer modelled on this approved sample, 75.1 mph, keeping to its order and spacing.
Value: 20 mph
